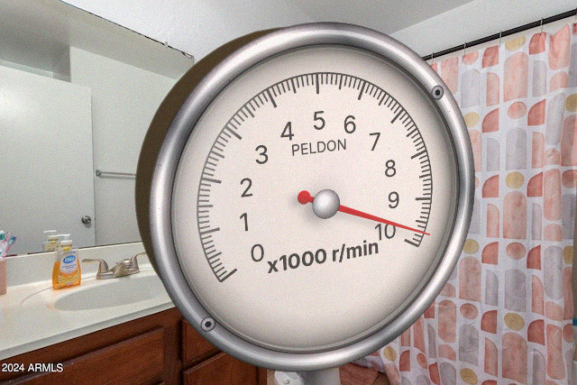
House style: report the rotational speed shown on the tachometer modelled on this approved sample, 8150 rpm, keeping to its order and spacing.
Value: 9700 rpm
